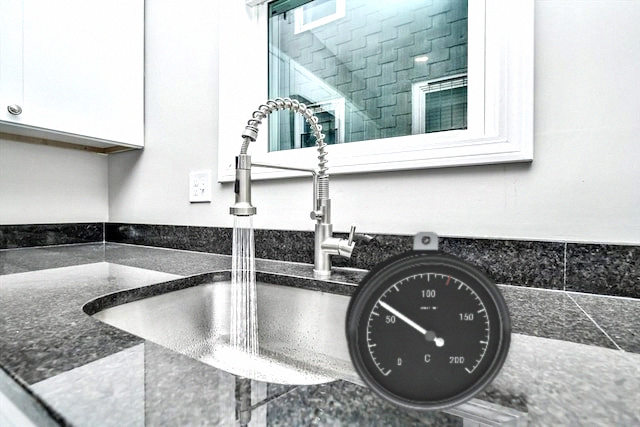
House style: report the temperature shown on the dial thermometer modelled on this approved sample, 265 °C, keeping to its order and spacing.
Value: 60 °C
